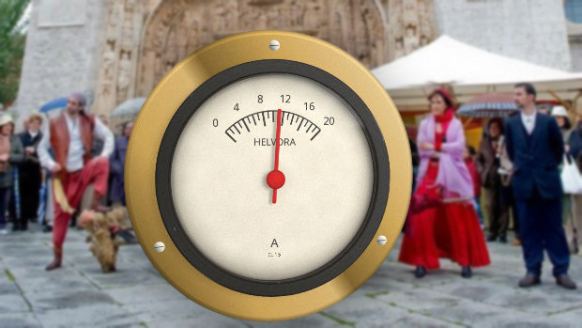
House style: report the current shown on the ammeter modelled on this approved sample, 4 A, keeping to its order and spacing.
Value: 11 A
